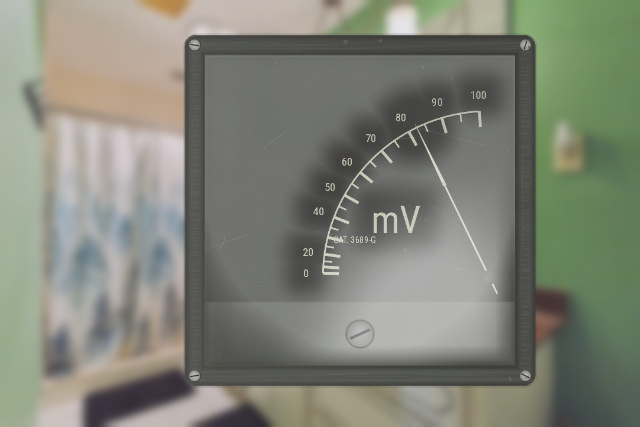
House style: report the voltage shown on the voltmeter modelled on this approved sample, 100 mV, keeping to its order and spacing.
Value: 82.5 mV
